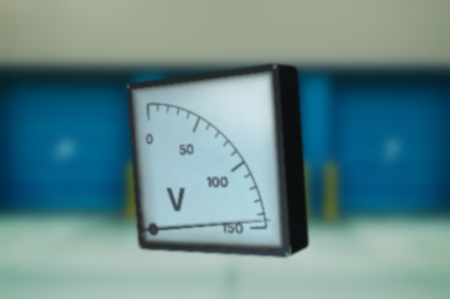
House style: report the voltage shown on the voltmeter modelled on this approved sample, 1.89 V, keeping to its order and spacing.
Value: 145 V
